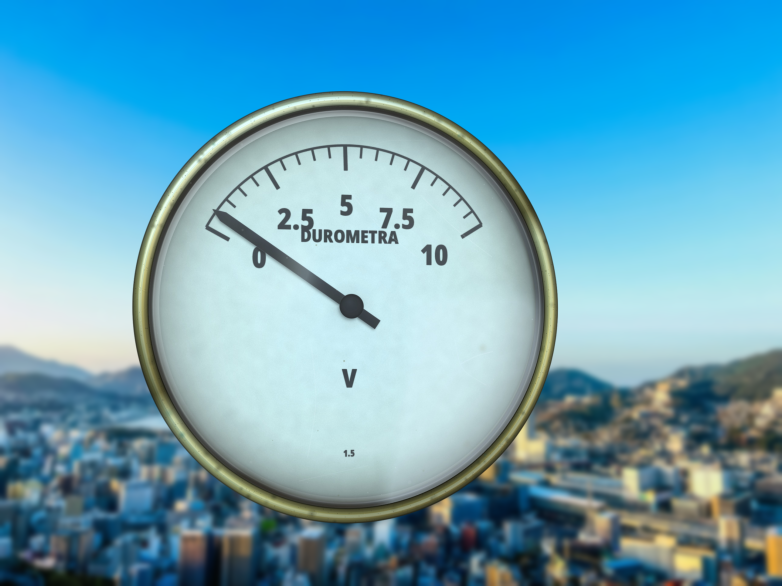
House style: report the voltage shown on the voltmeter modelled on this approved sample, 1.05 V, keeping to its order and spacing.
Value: 0.5 V
